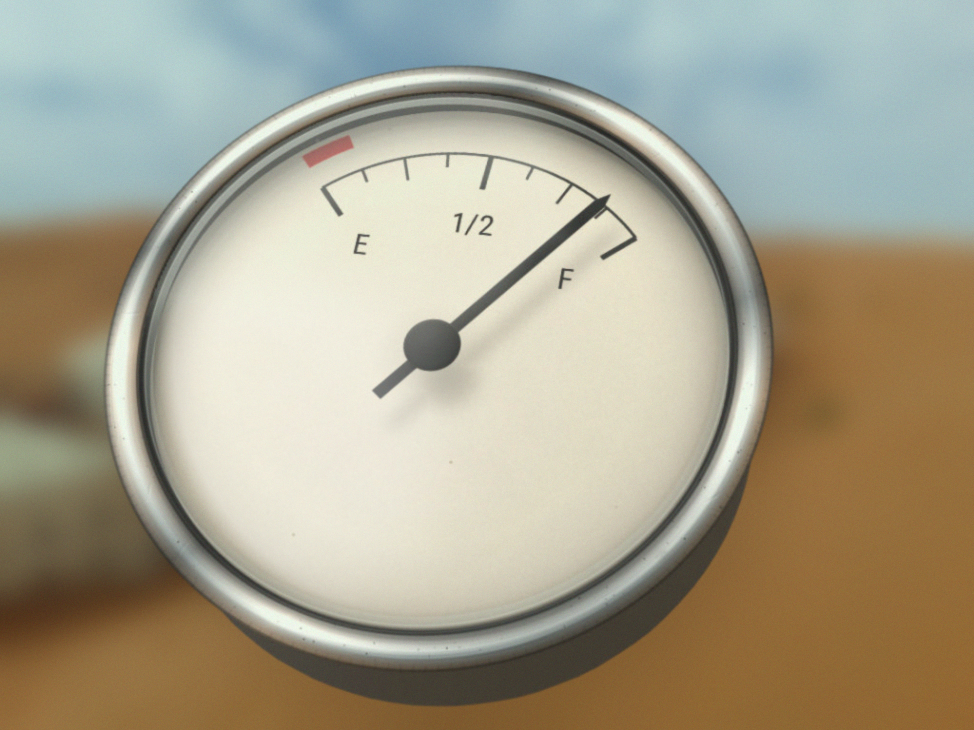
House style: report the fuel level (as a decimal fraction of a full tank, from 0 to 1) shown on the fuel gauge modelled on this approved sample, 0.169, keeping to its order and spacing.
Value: 0.875
